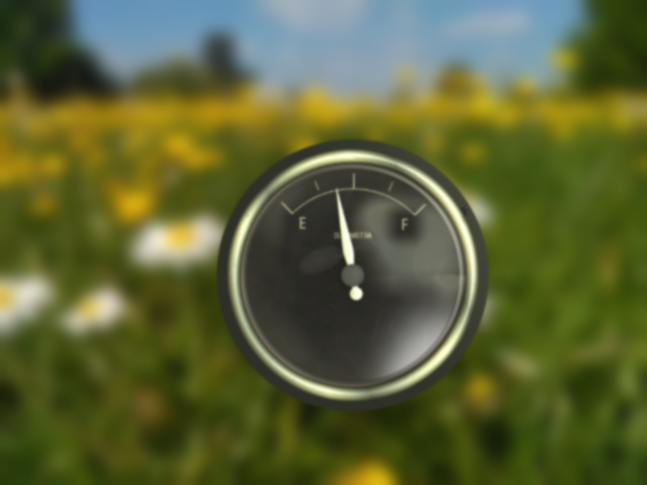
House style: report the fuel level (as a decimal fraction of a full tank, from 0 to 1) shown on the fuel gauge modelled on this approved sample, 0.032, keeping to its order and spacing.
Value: 0.375
